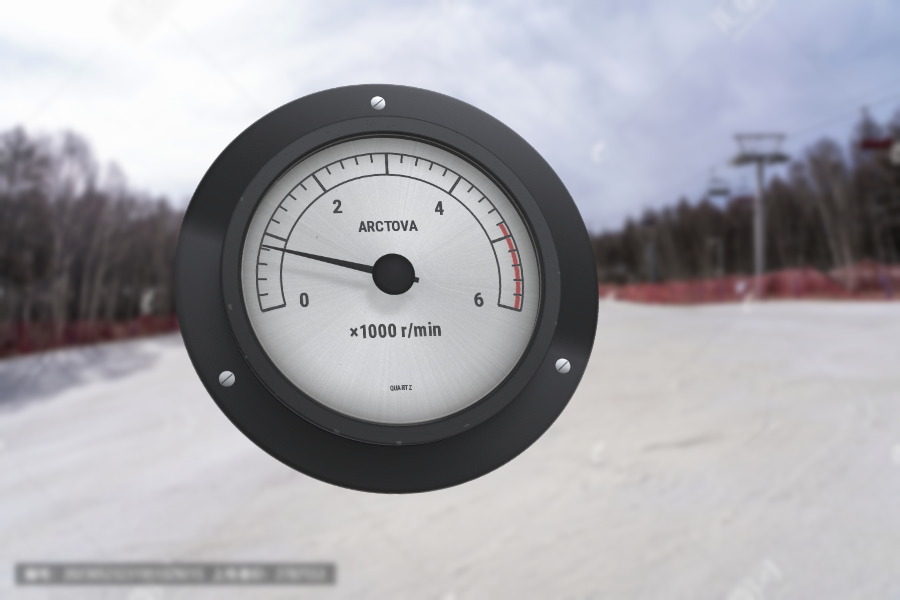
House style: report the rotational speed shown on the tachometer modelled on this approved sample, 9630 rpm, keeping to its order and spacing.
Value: 800 rpm
